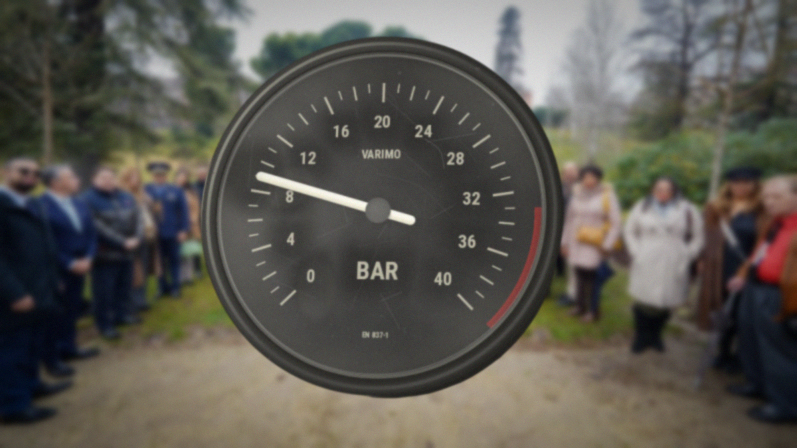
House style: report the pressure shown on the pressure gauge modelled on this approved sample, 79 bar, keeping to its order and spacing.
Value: 9 bar
